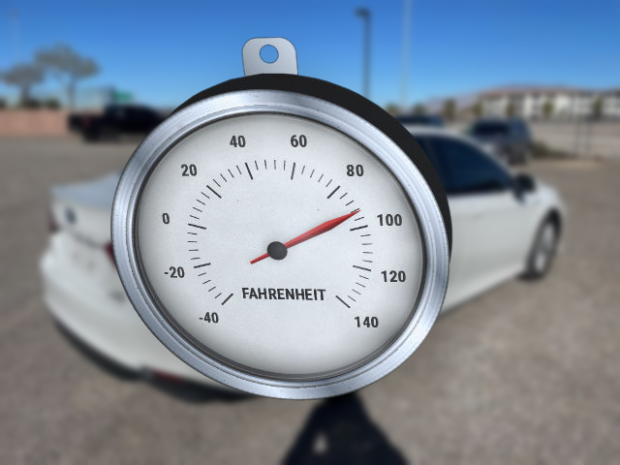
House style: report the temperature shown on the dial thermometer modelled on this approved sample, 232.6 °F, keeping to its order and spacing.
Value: 92 °F
